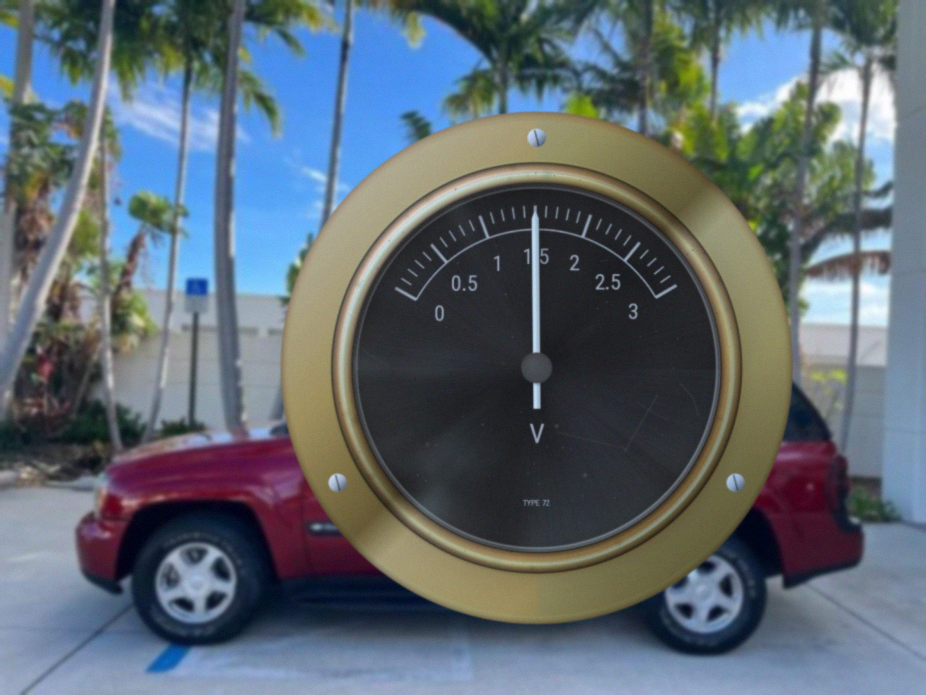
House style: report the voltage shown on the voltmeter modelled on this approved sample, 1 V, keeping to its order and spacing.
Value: 1.5 V
